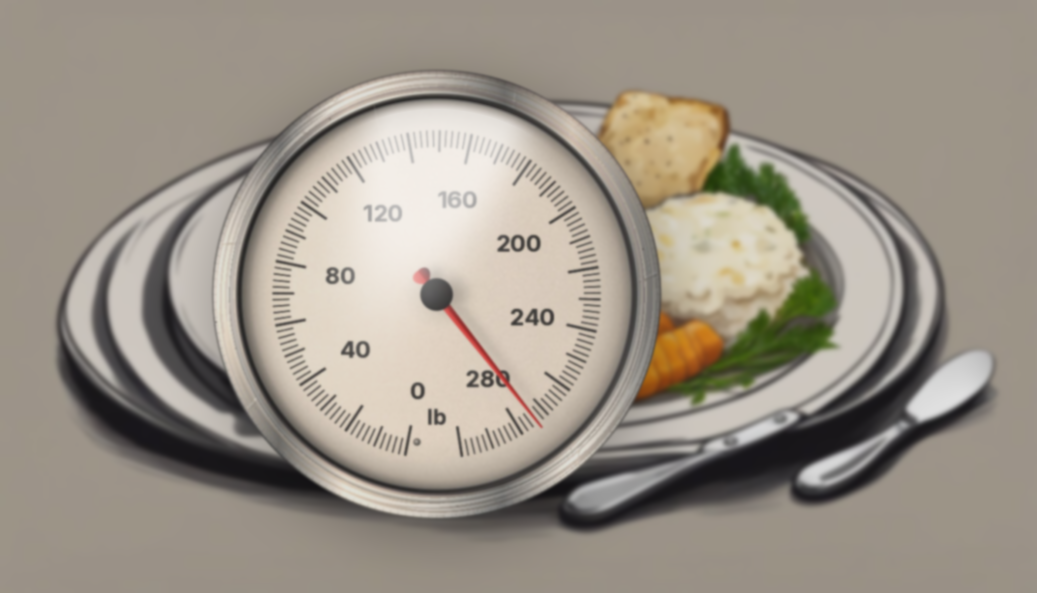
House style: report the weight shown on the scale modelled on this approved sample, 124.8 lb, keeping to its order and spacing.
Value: 274 lb
